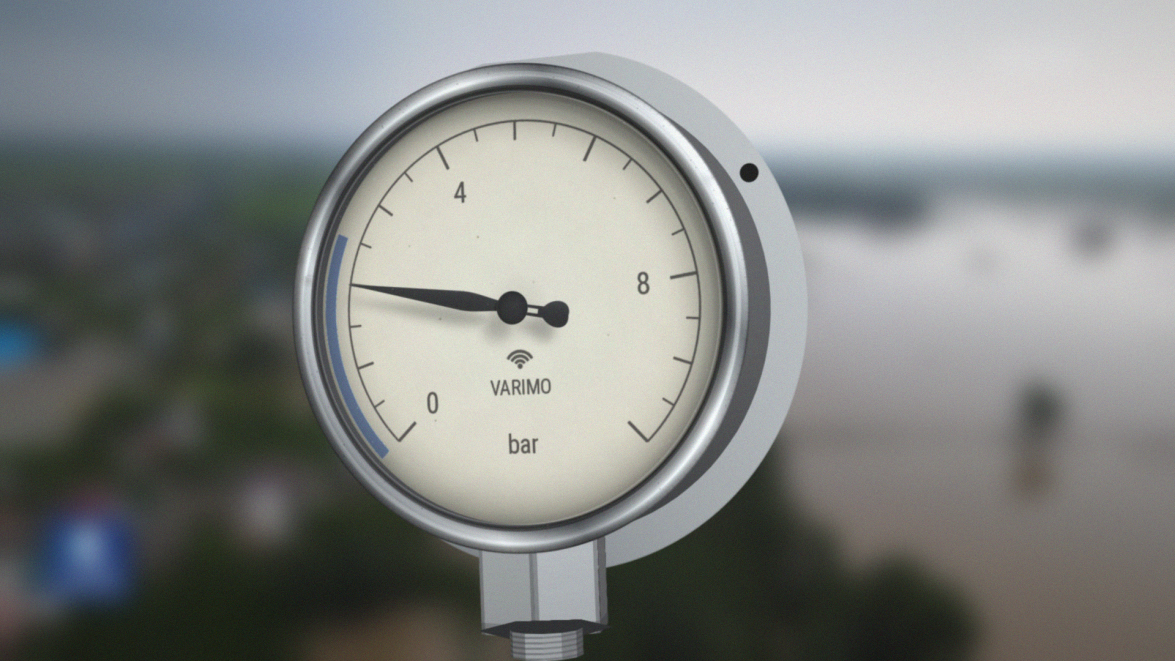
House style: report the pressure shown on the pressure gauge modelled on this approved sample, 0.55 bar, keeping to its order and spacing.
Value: 2 bar
